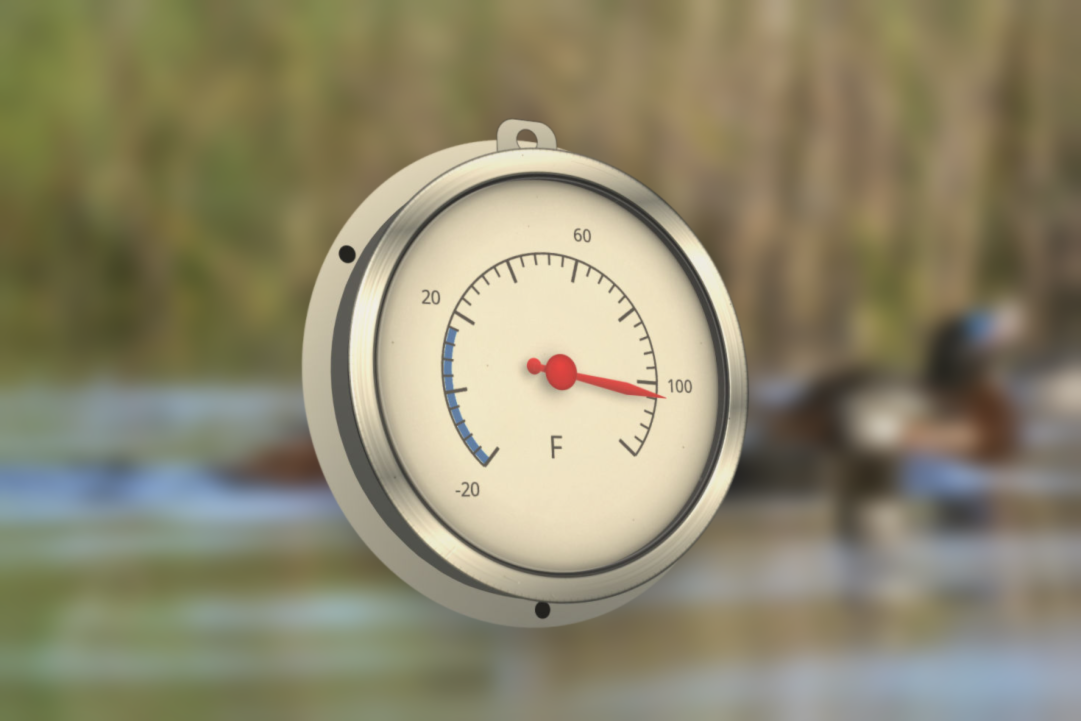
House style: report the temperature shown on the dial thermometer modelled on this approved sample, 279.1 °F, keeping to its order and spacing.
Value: 104 °F
